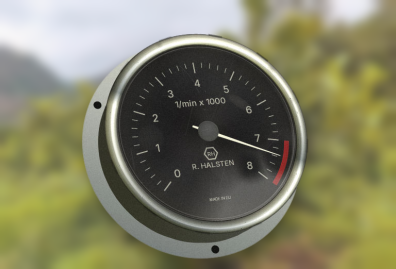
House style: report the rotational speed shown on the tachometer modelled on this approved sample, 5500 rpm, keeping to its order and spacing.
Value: 7400 rpm
